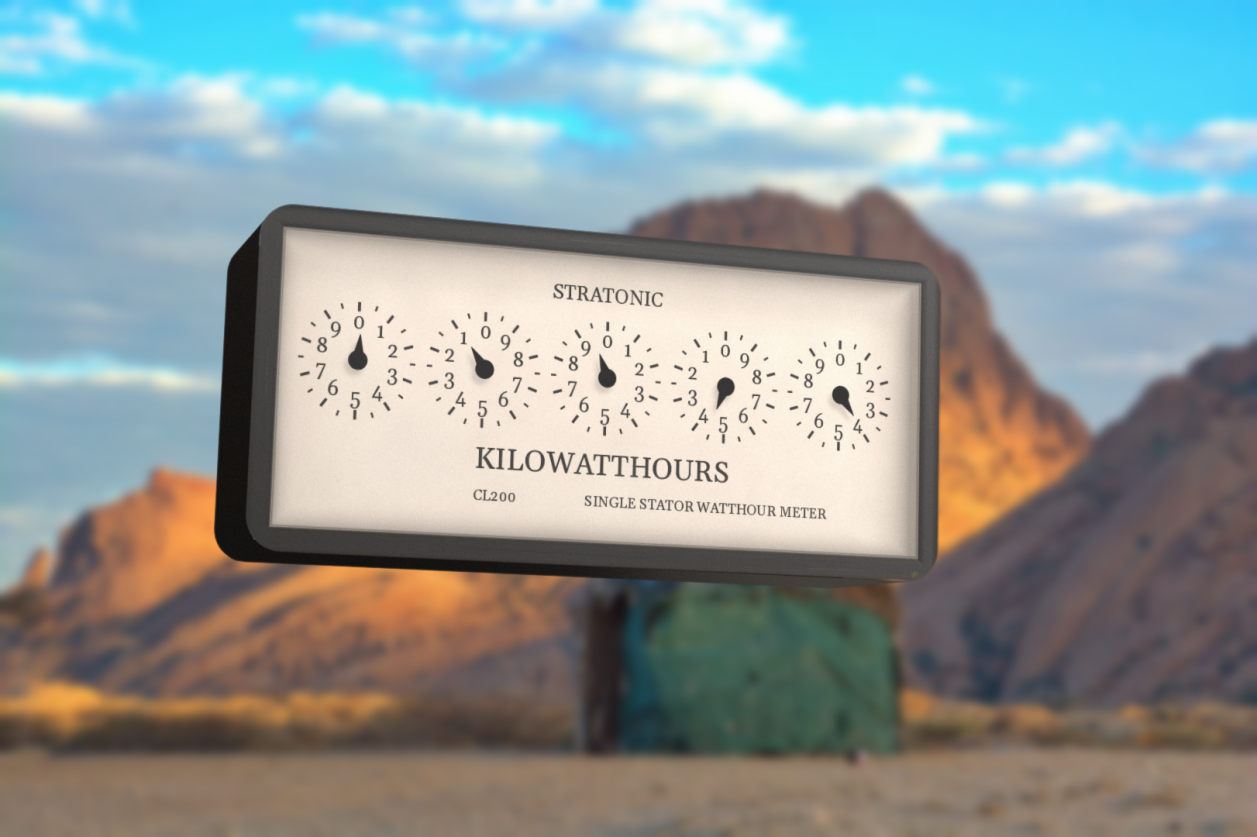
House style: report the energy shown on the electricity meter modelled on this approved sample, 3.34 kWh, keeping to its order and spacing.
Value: 944 kWh
